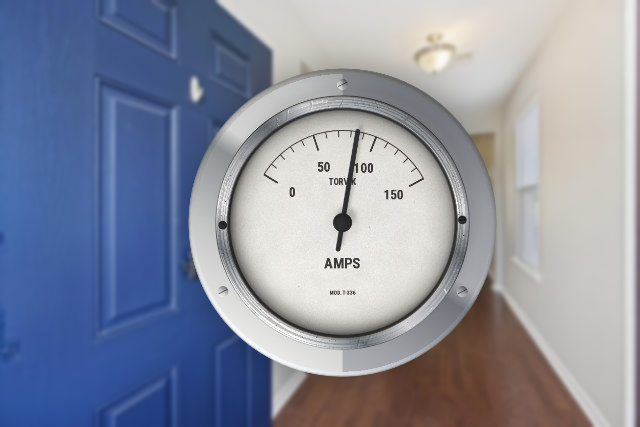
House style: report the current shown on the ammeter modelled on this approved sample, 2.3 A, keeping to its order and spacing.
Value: 85 A
